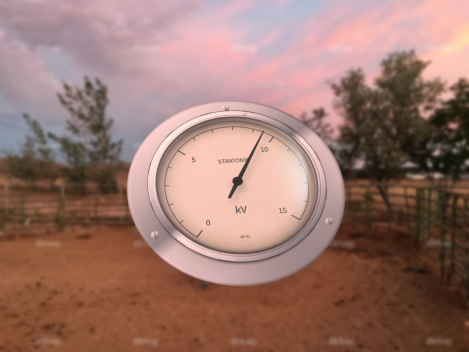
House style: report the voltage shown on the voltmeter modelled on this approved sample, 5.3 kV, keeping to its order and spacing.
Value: 9.5 kV
